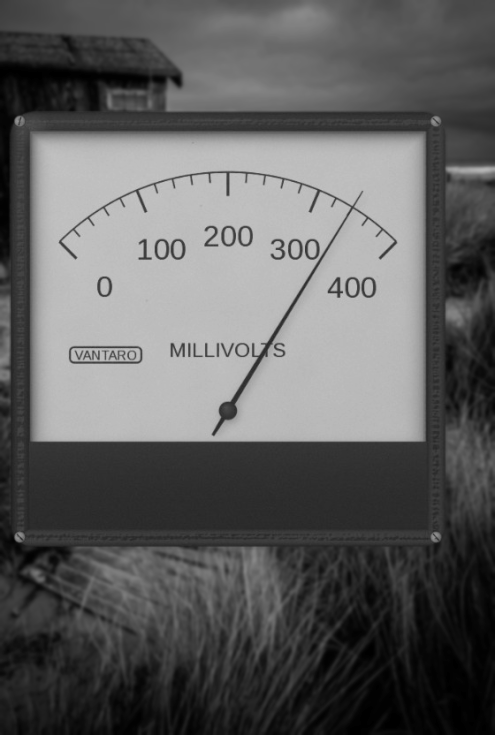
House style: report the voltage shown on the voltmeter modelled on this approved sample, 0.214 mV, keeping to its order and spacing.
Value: 340 mV
